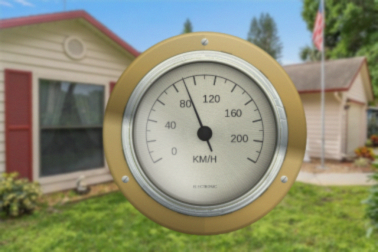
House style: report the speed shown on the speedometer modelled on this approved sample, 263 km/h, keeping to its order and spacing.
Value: 90 km/h
